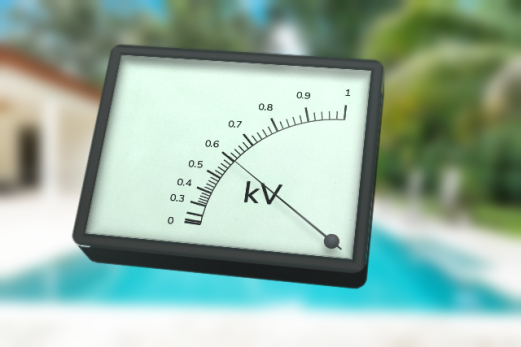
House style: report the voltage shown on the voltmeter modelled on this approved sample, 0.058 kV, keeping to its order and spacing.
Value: 0.6 kV
